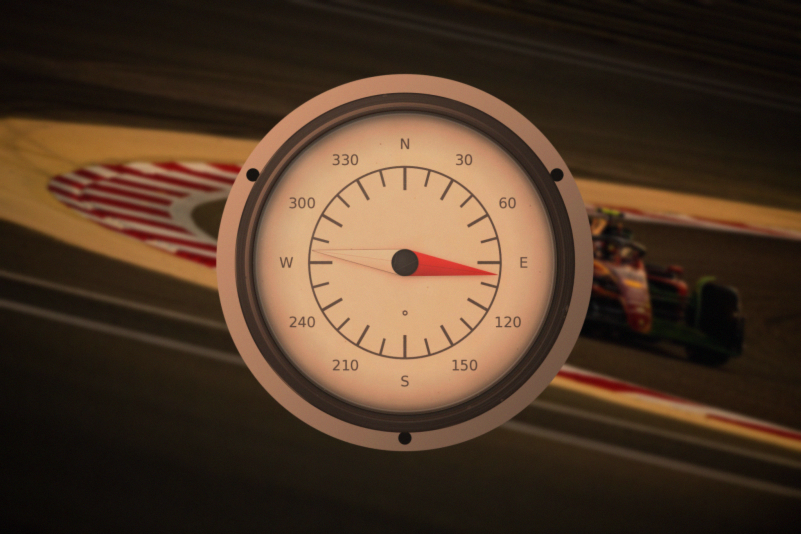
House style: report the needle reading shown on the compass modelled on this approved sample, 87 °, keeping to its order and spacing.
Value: 97.5 °
